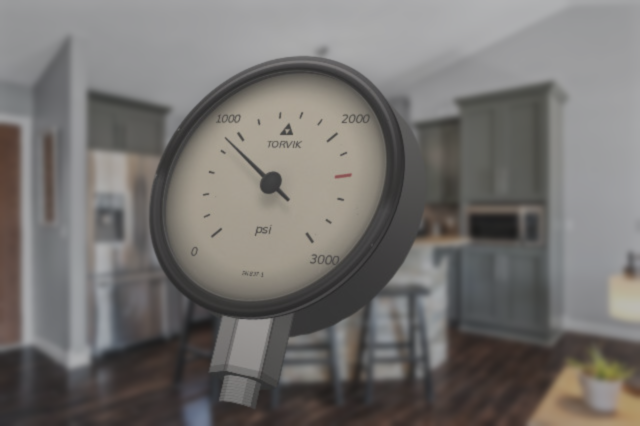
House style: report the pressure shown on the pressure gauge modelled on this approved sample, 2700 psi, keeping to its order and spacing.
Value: 900 psi
